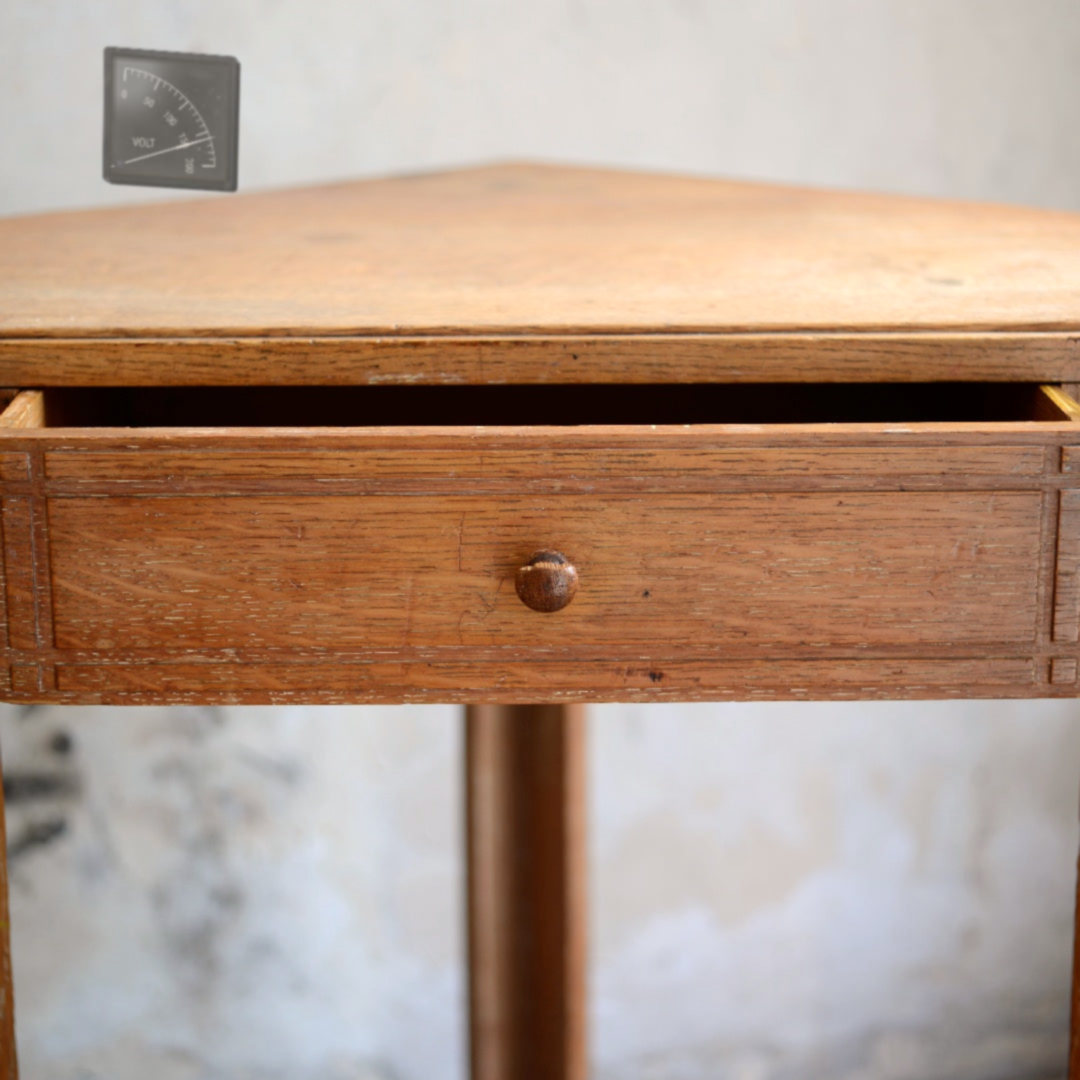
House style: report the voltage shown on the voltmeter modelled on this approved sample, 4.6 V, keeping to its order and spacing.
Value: 160 V
